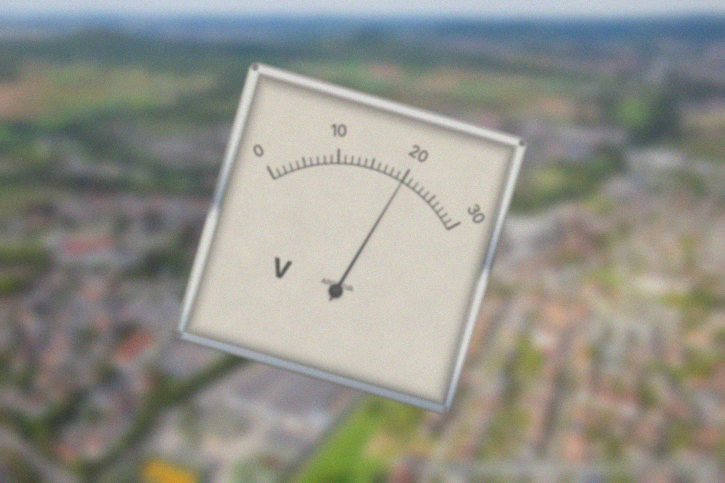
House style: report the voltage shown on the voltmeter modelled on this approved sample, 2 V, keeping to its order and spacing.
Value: 20 V
